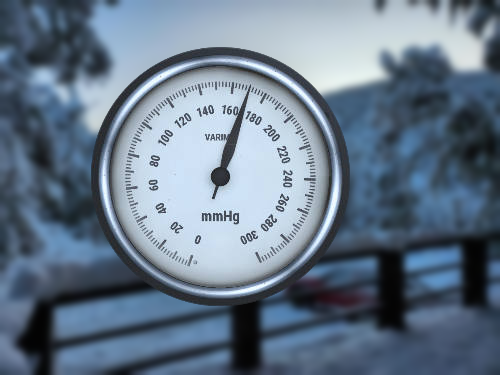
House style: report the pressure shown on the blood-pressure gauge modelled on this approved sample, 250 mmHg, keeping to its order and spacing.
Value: 170 mmHg
